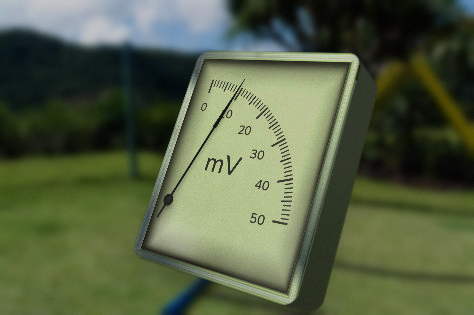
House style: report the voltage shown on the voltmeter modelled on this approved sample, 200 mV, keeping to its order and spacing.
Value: 10 mV
